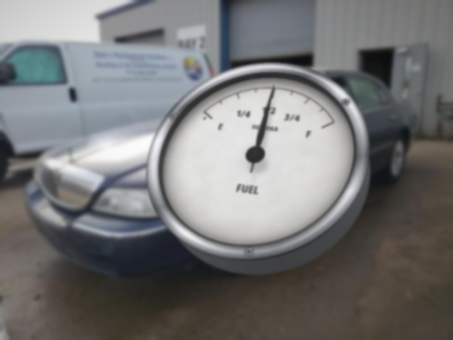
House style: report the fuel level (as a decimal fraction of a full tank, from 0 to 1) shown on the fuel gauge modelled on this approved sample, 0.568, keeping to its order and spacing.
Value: 0.5
